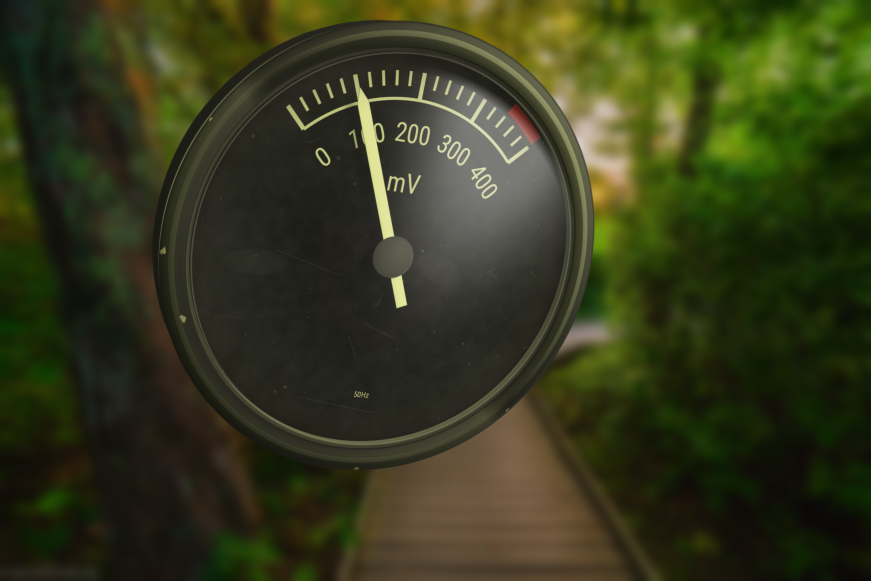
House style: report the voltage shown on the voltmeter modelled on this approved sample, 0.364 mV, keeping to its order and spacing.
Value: 100 mV
